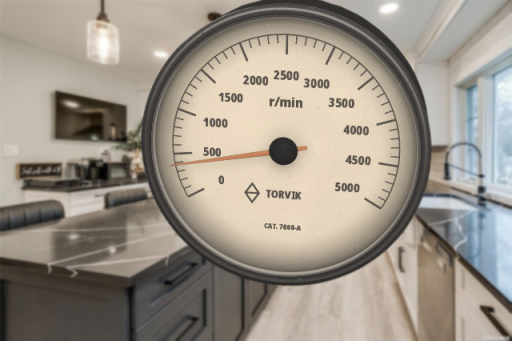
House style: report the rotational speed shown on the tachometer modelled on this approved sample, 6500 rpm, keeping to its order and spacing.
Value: 400 rpm
